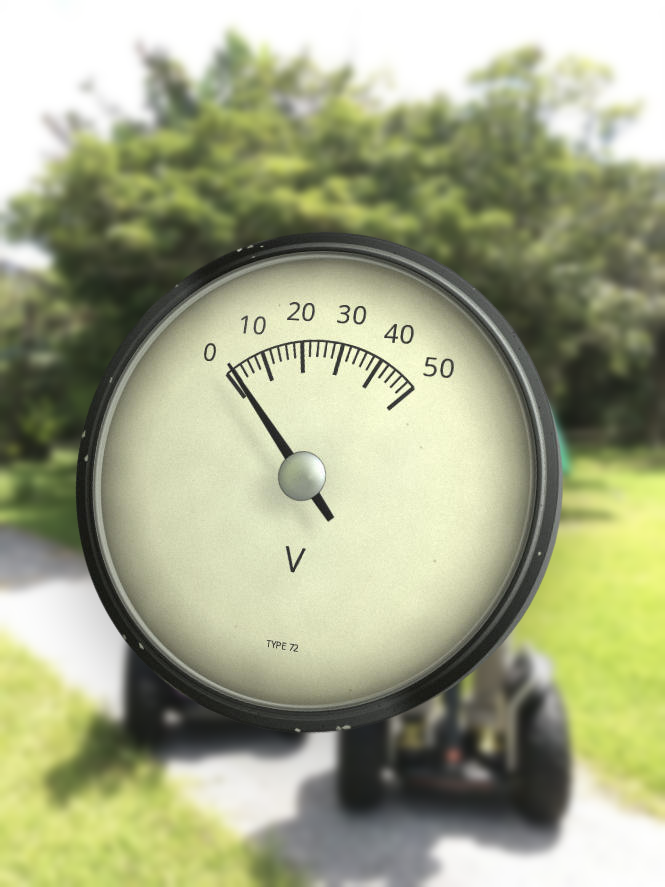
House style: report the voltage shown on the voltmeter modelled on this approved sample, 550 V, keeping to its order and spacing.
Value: 2 V
